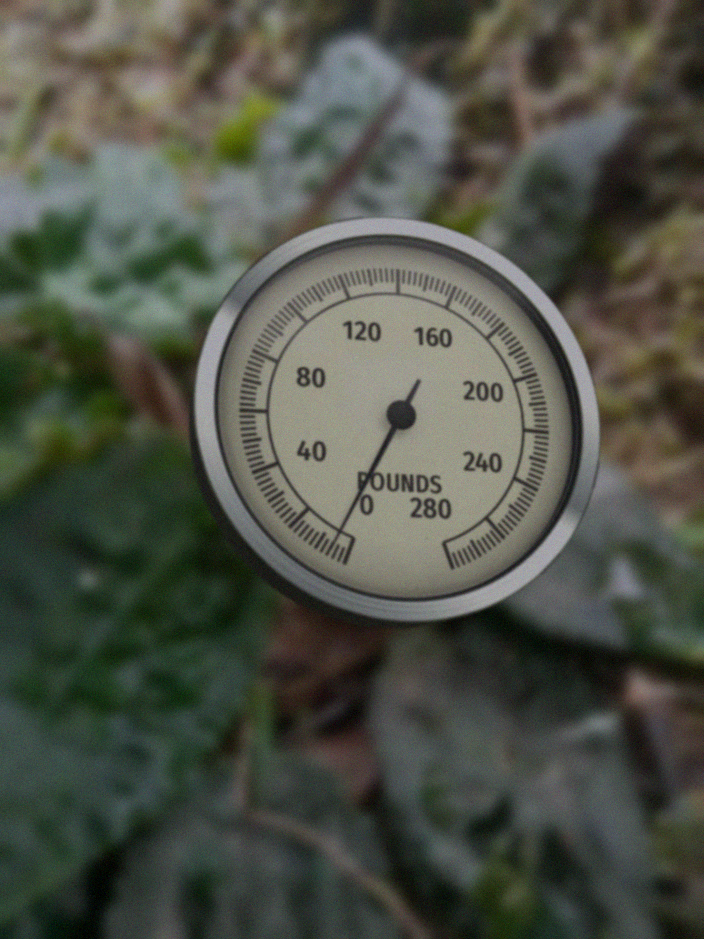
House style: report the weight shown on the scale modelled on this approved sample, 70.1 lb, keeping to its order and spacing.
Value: 6 lb
